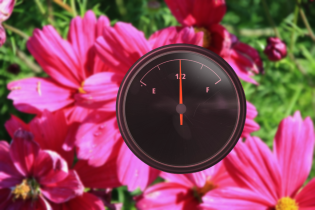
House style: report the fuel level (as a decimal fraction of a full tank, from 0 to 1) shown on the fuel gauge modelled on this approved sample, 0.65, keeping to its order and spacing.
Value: 0.5
